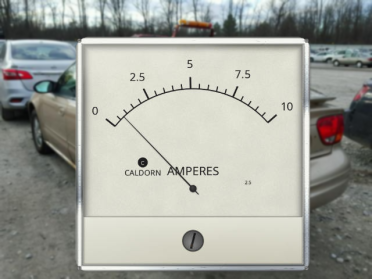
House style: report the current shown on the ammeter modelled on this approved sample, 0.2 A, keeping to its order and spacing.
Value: 0.75 A
